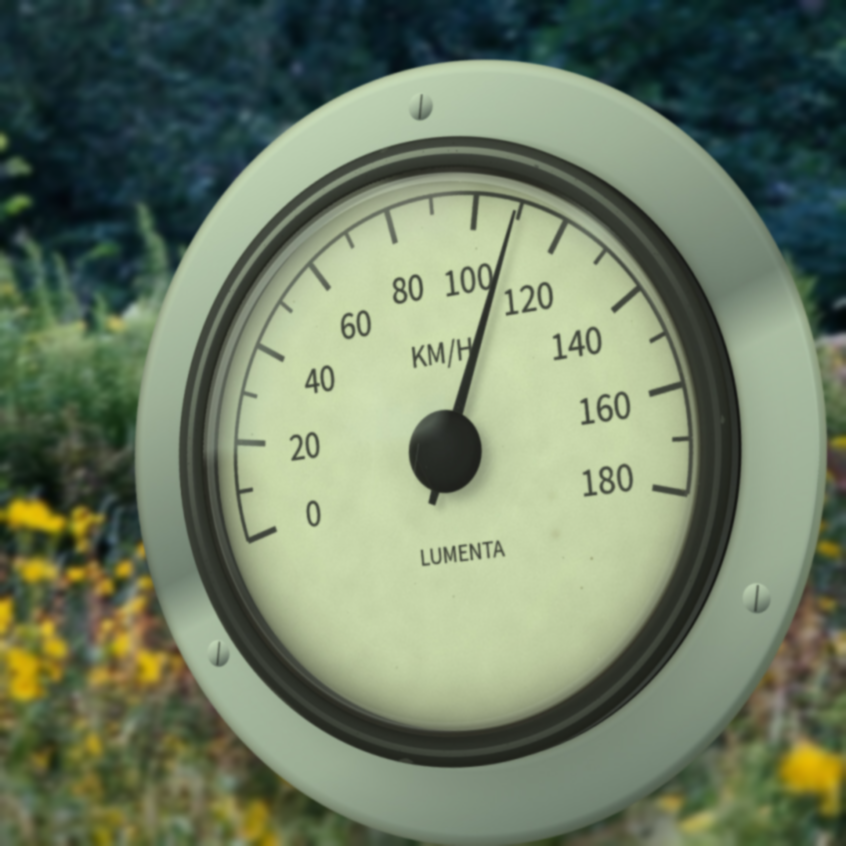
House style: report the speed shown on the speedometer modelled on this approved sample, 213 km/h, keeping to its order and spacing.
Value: 110 km/h
